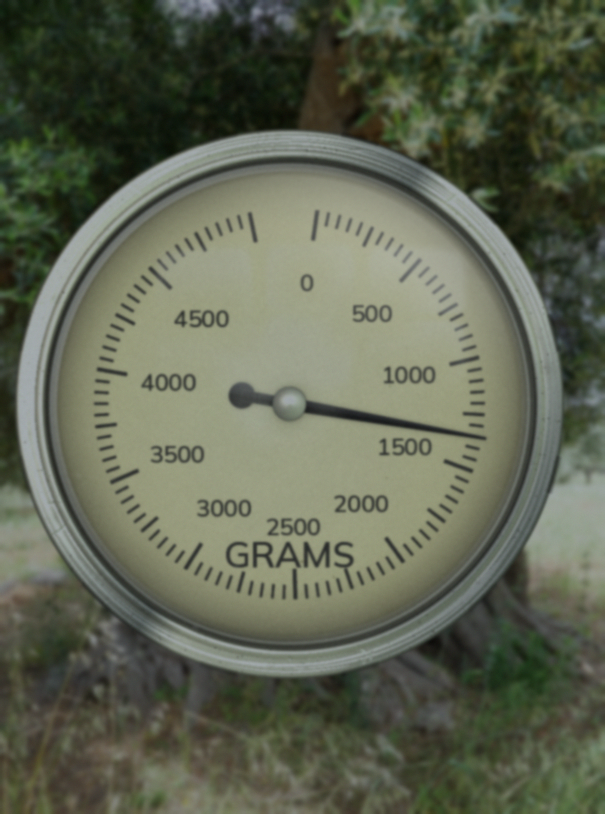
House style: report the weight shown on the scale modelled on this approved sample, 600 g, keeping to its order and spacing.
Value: 1350 g
